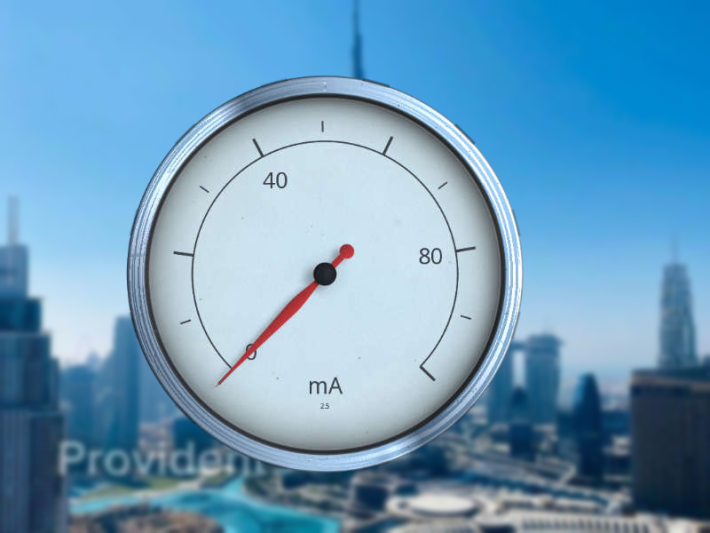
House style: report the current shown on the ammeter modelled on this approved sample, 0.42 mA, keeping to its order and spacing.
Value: 0 mA
